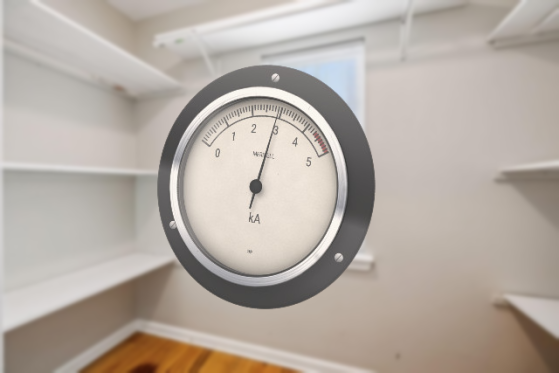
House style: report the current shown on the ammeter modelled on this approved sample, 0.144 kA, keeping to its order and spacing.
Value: 3 kA
